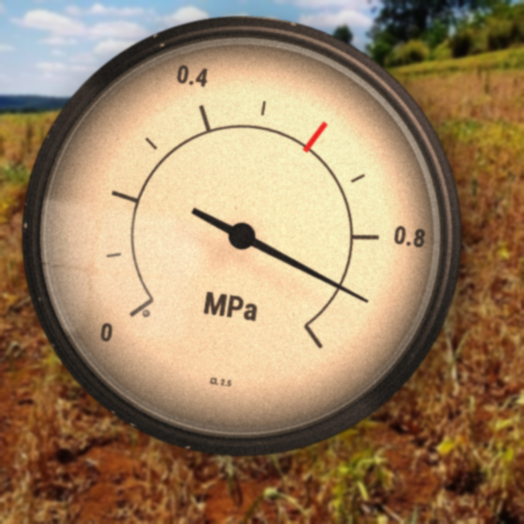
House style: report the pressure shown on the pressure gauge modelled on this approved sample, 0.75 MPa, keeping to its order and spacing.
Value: 0.9 MPa
